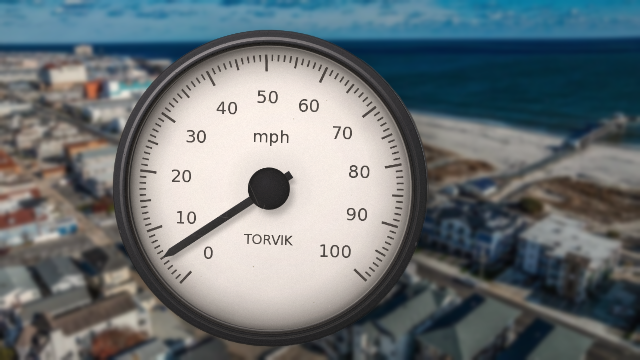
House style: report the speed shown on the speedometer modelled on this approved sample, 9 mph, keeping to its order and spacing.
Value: 5 mph
